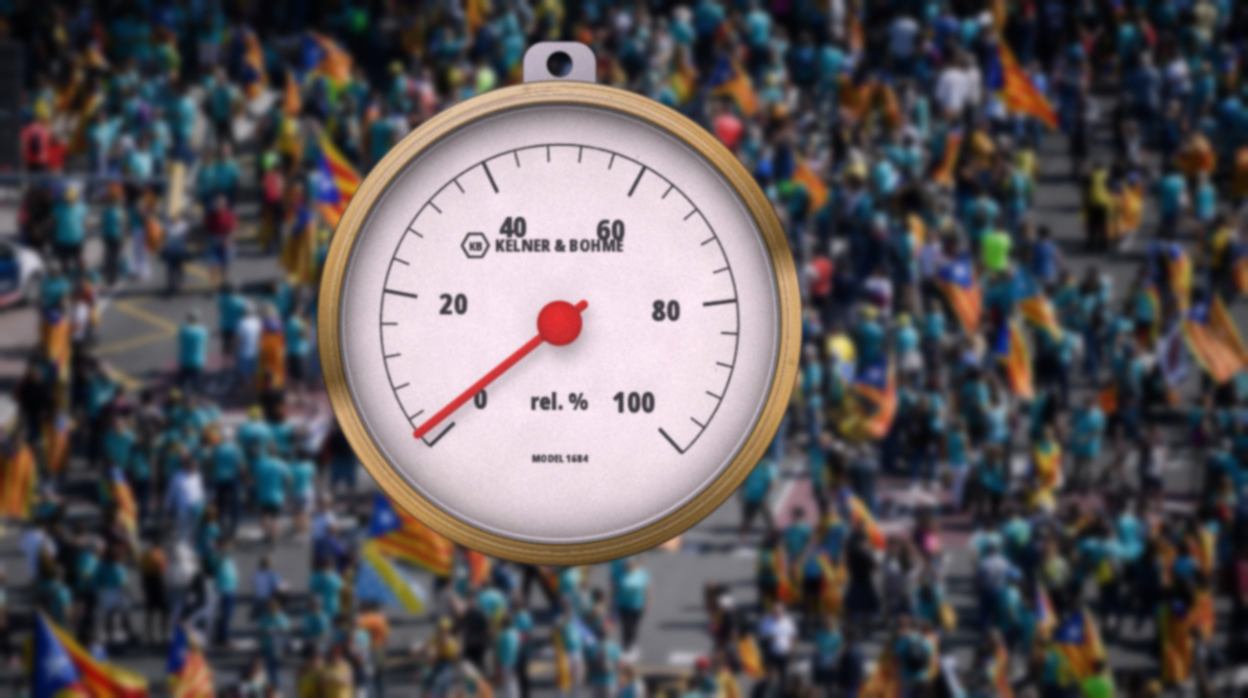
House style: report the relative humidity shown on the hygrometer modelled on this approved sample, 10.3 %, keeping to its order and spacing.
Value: 2 %
